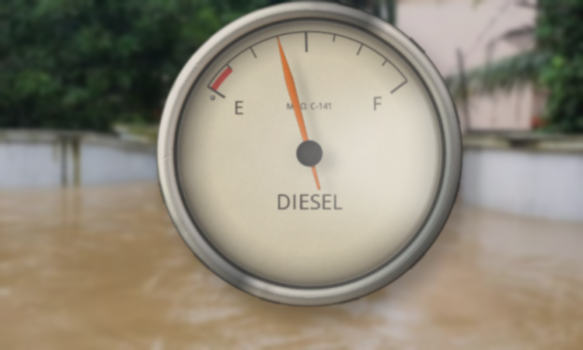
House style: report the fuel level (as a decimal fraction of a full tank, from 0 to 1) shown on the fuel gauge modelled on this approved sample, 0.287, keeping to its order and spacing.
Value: 0.375
